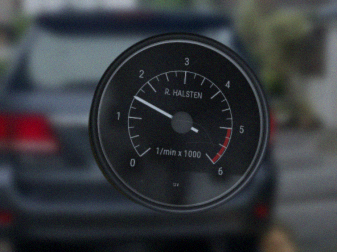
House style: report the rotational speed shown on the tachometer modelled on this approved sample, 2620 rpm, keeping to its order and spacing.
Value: 1500 rpm
